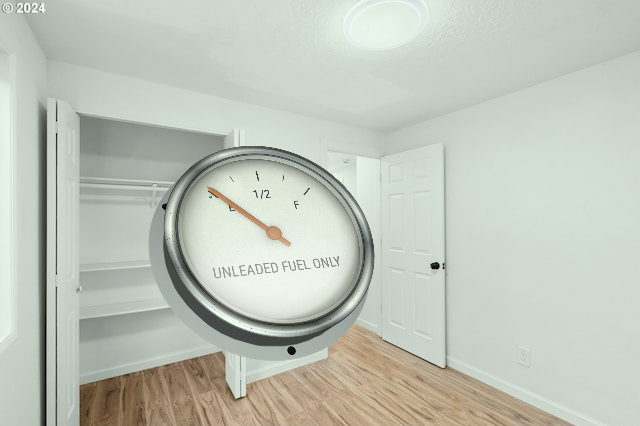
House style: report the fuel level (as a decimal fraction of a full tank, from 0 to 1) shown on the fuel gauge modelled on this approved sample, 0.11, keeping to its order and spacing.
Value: 0
